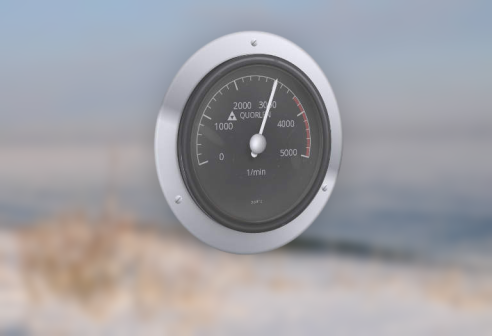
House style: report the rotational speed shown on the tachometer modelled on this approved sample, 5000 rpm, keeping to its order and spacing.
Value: 3000 rpm
